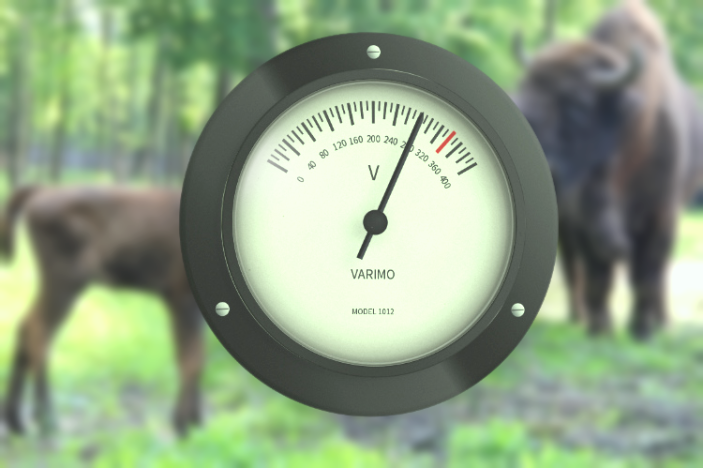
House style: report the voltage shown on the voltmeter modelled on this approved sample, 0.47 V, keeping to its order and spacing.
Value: 280 V
